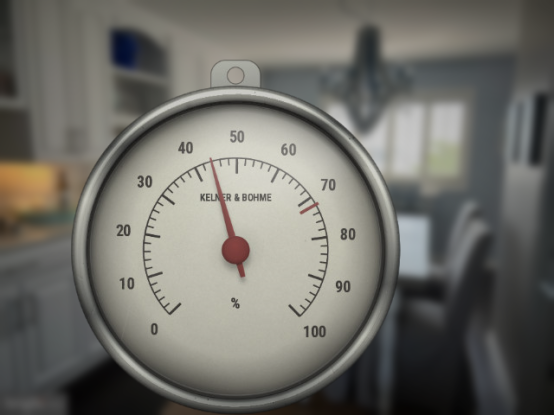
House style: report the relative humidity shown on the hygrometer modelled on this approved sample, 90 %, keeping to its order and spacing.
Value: 44 %
